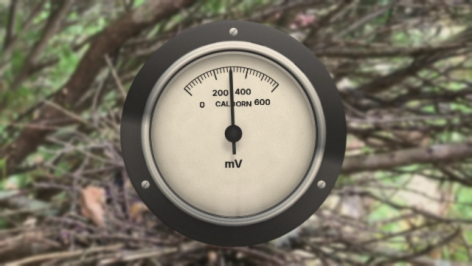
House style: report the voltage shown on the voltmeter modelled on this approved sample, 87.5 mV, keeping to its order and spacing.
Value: 300 mV
